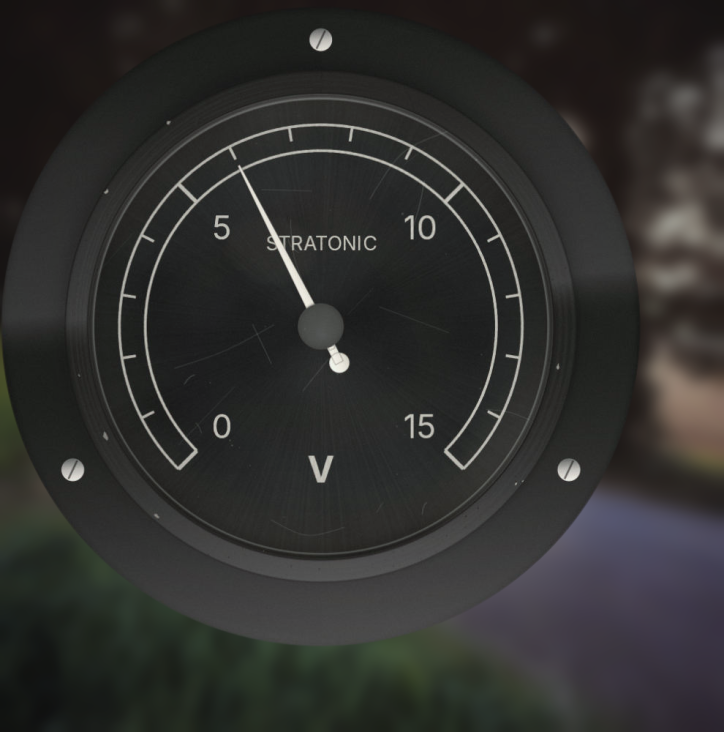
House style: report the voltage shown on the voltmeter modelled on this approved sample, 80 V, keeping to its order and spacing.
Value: 6 V
